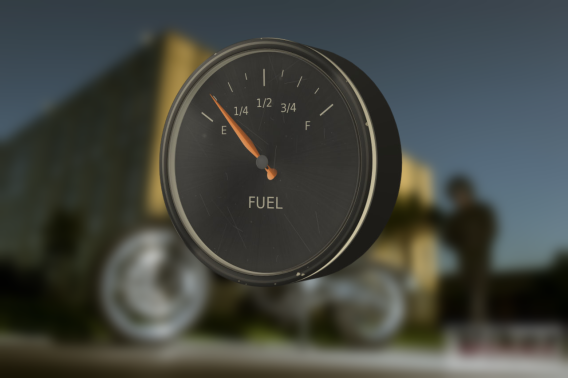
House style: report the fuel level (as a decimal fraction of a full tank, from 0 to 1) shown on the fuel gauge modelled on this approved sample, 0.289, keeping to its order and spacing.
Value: 0.125
